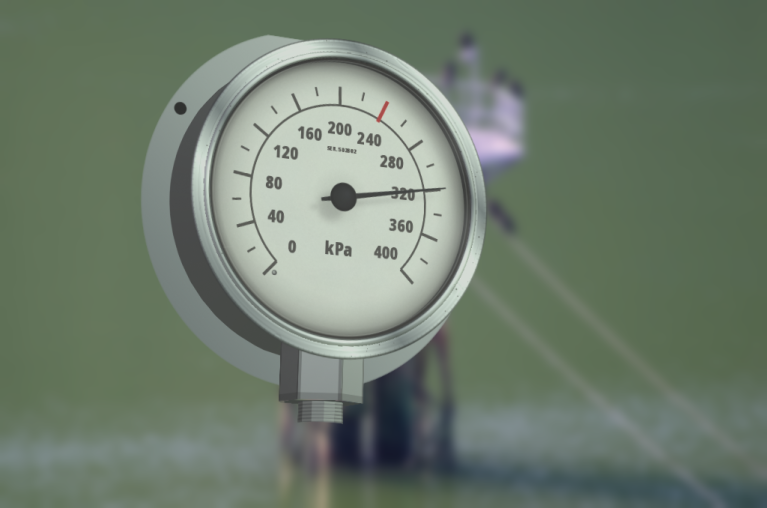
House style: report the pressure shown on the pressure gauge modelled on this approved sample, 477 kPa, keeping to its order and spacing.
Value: 320 kPa
